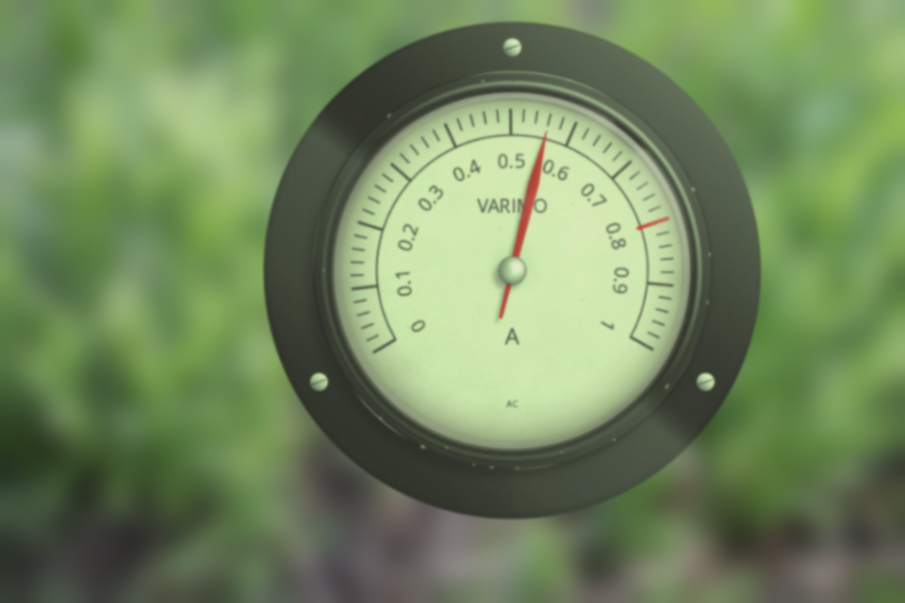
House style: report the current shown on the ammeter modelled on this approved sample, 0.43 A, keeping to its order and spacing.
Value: 0.56 A
